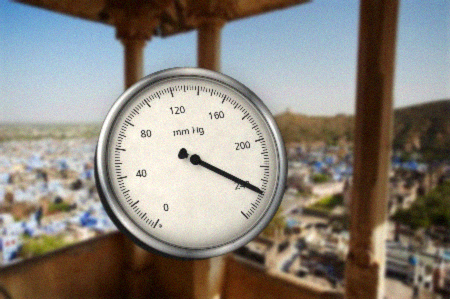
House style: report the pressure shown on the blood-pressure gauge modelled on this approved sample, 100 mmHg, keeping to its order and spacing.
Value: 240 mmHg
